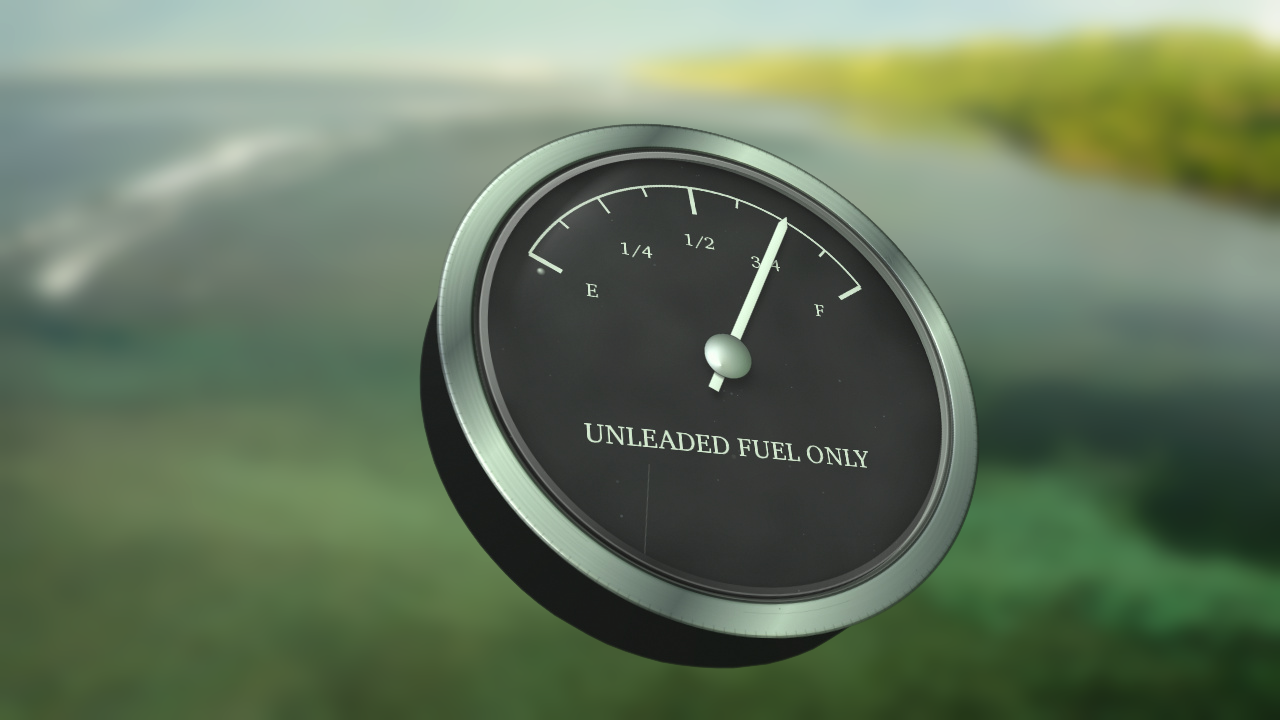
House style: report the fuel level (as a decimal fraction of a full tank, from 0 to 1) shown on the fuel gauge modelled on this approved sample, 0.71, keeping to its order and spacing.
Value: 0.75
